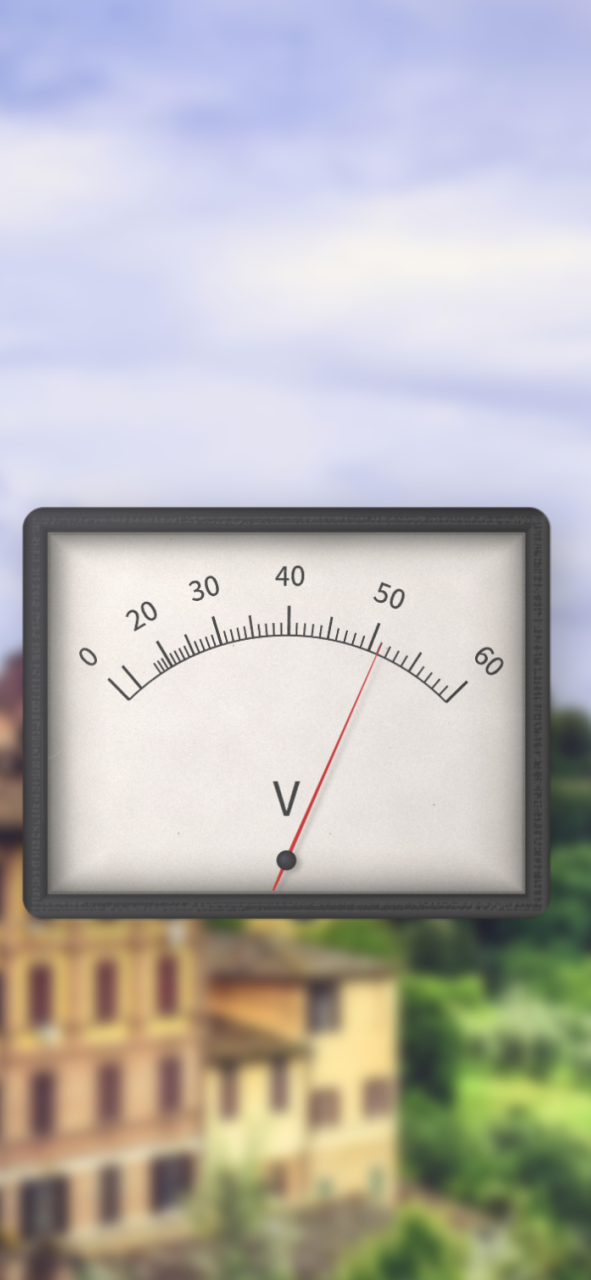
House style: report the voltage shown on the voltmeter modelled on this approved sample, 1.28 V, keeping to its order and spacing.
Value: 51 V
